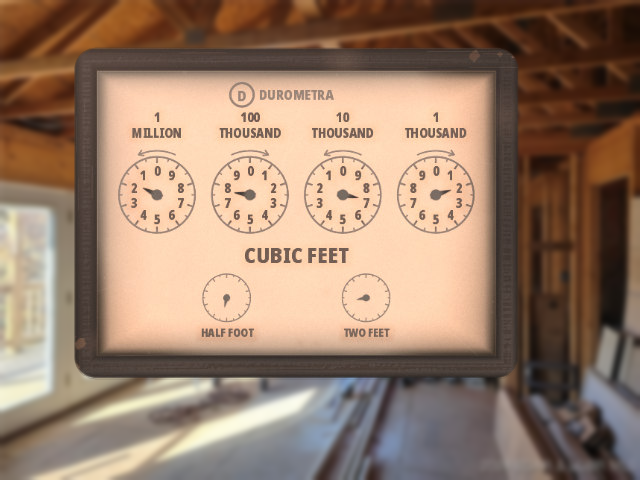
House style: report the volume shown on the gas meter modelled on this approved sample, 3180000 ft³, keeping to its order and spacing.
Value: 177200 ft³
